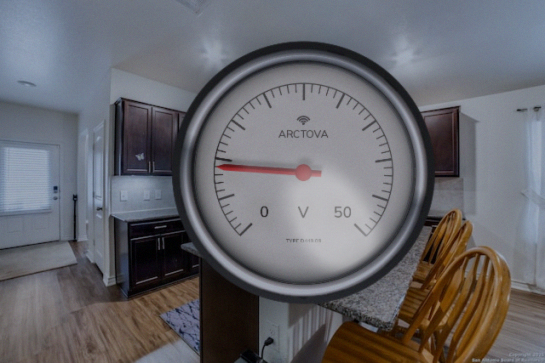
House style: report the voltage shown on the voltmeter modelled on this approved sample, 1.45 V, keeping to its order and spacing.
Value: 9 V
